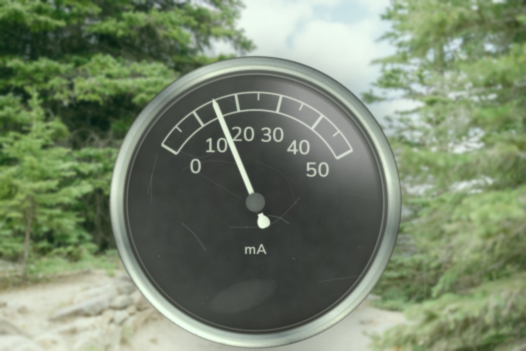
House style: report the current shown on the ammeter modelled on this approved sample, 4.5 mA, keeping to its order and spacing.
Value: 15 mA
